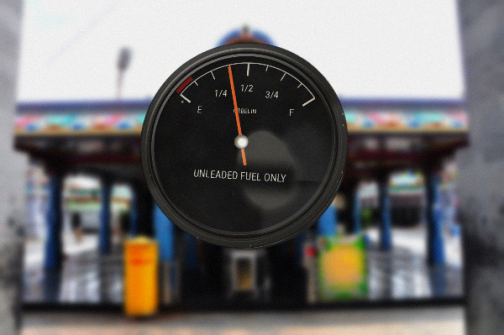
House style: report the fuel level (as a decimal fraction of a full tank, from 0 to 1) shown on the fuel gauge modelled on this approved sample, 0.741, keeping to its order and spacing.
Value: 0.375
